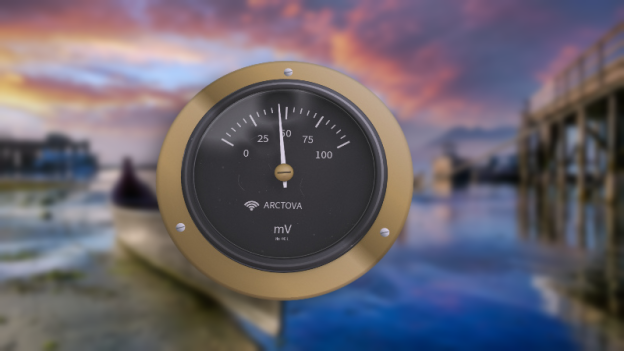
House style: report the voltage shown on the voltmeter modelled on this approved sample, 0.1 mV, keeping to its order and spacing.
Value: 45 mV
